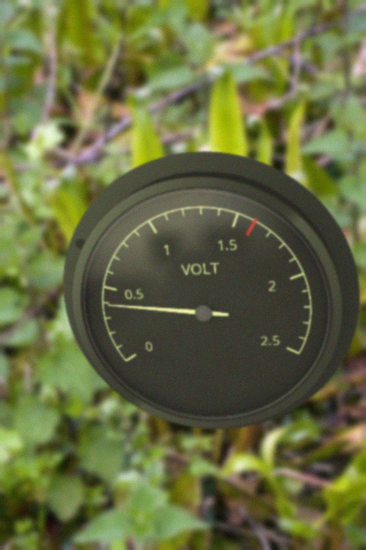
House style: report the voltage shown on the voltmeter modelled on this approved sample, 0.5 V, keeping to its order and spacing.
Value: 0.4 V
